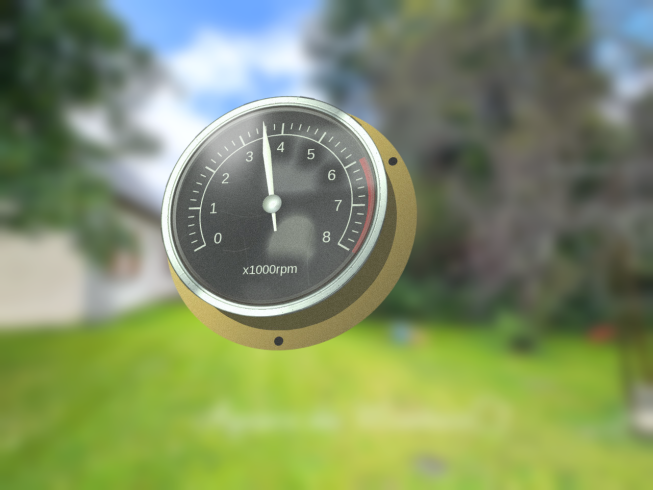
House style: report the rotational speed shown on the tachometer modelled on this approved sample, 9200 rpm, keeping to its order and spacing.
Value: 3600 rpm
